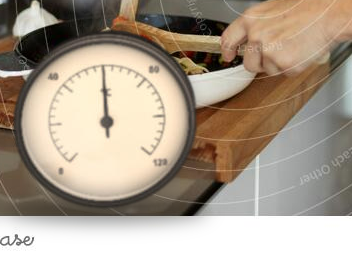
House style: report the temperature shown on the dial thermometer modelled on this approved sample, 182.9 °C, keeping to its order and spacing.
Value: 60 °C
